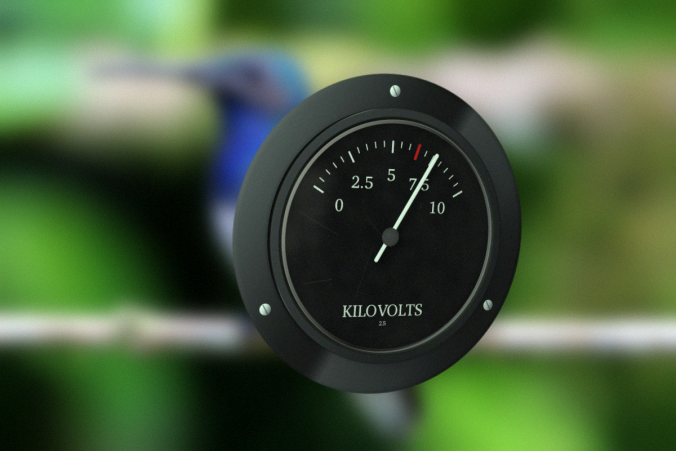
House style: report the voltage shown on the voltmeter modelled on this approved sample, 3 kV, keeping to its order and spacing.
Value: 7.5 kV
